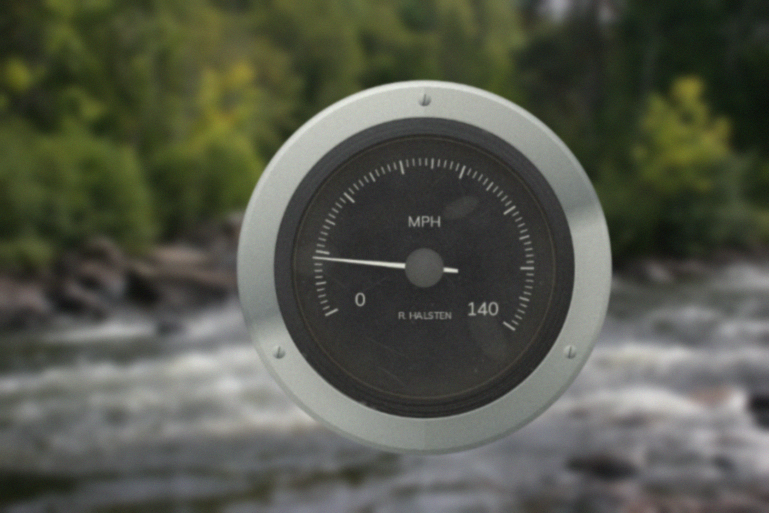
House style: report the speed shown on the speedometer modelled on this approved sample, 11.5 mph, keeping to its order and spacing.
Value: 18 mph
